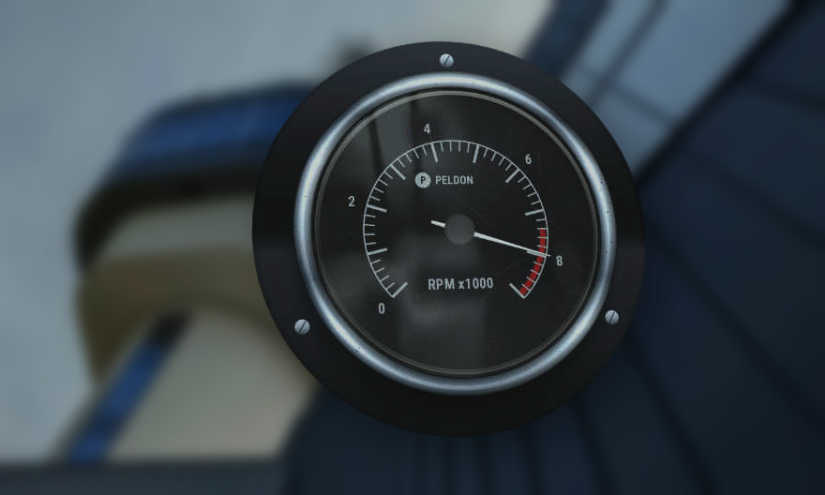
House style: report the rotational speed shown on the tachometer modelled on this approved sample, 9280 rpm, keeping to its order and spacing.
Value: 8000 rpm
